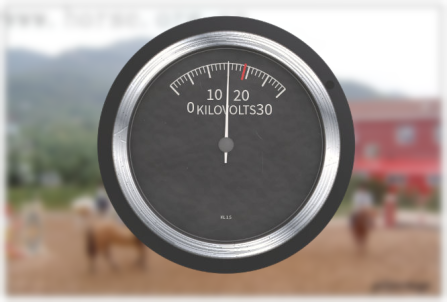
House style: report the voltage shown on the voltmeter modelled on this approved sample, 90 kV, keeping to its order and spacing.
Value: 15 kV
